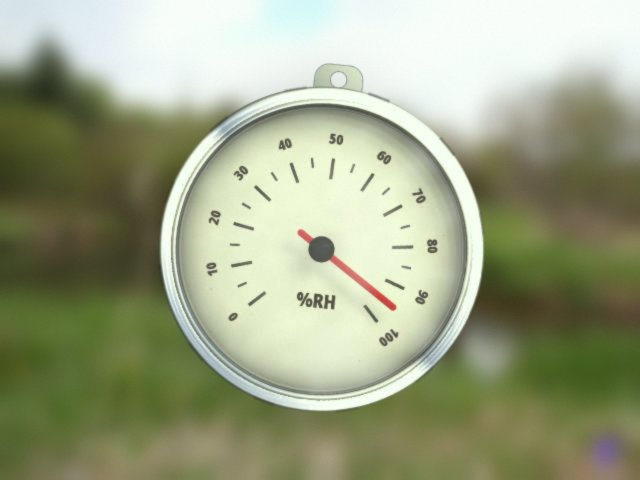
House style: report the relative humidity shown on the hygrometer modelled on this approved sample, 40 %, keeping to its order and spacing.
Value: 95 %
